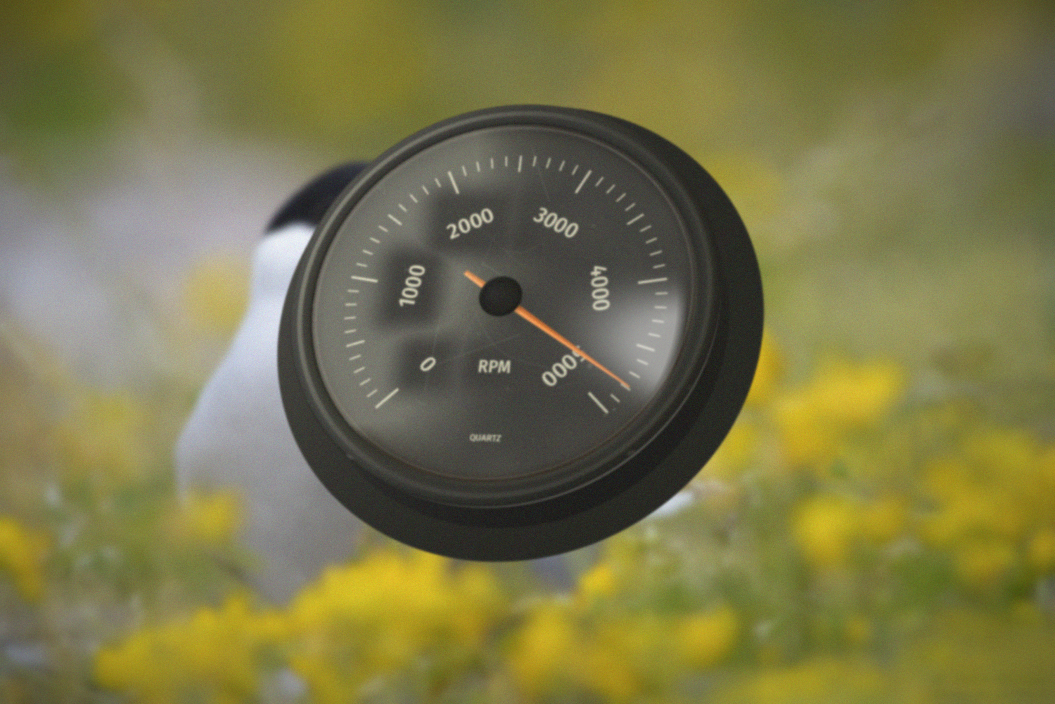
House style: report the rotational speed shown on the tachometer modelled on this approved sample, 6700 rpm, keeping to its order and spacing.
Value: 4800 rpm
